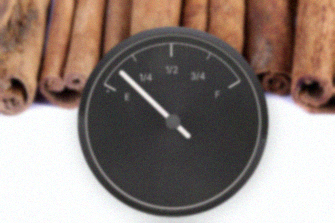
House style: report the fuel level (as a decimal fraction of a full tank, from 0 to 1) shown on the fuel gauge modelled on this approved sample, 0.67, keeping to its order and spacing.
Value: 0.125
